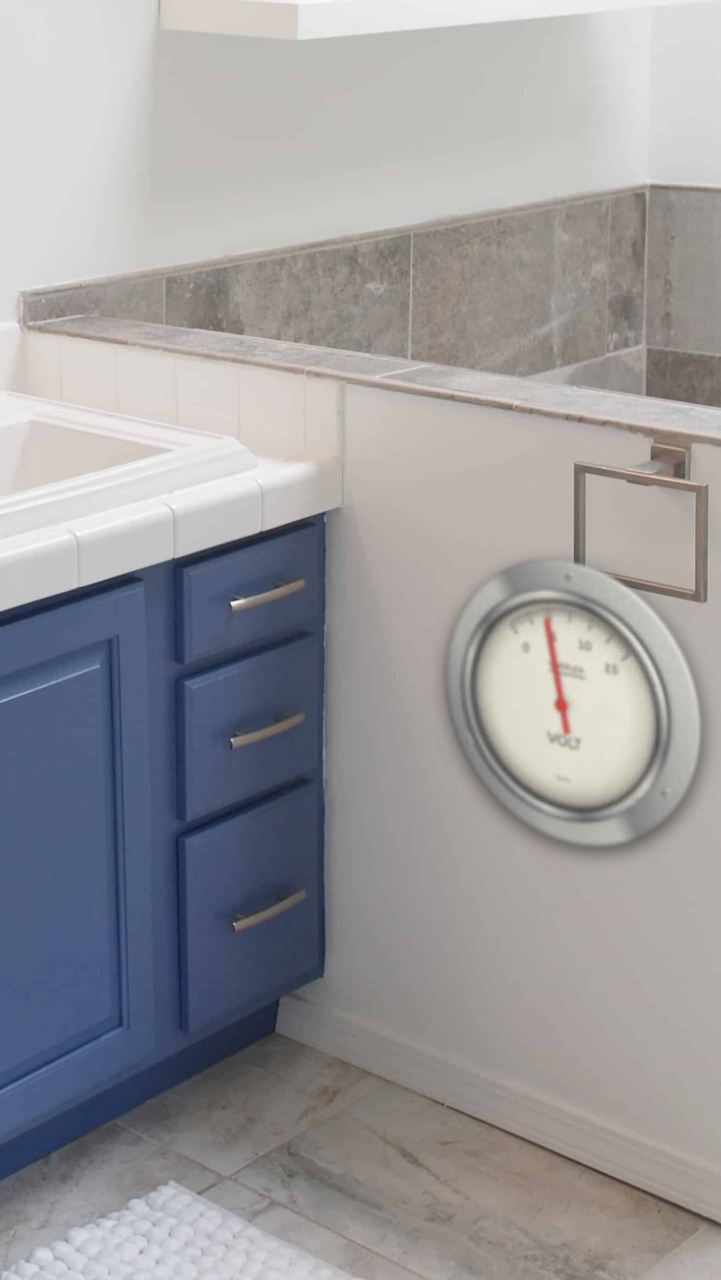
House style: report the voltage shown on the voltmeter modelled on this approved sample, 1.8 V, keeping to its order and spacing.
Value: 5 V
